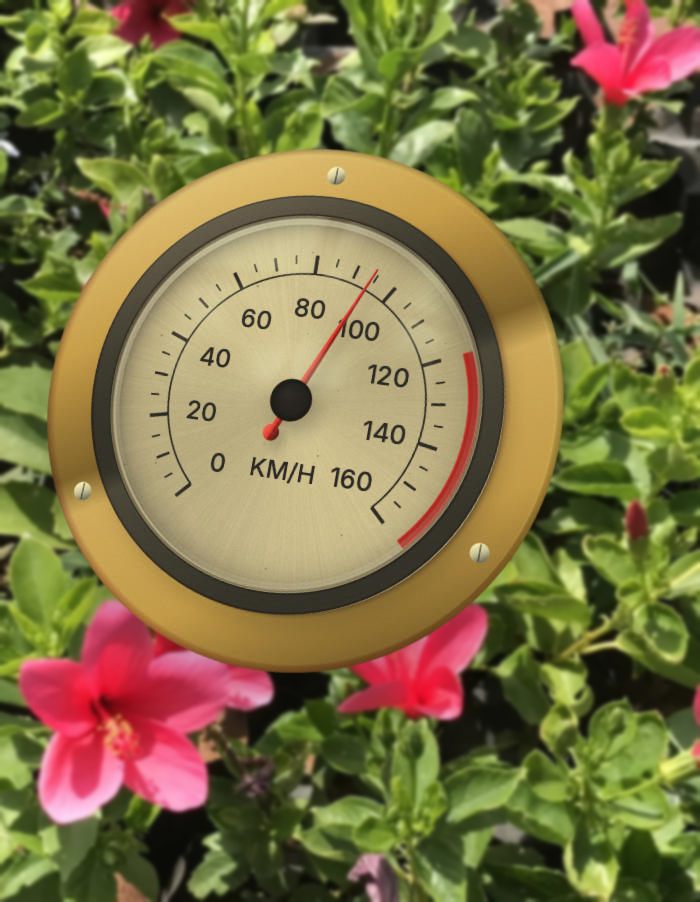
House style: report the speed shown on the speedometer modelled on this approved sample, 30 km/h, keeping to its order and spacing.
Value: 95 km/h
